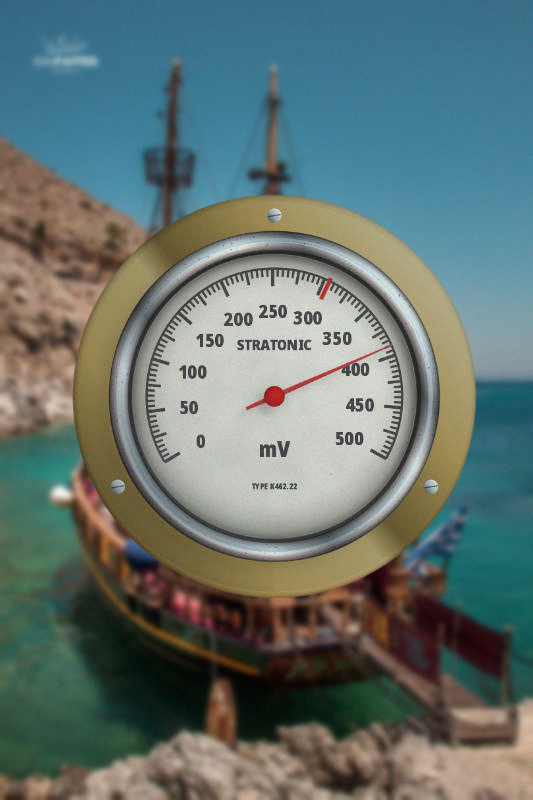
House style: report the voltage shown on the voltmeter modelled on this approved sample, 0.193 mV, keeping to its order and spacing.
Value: 390 mV
